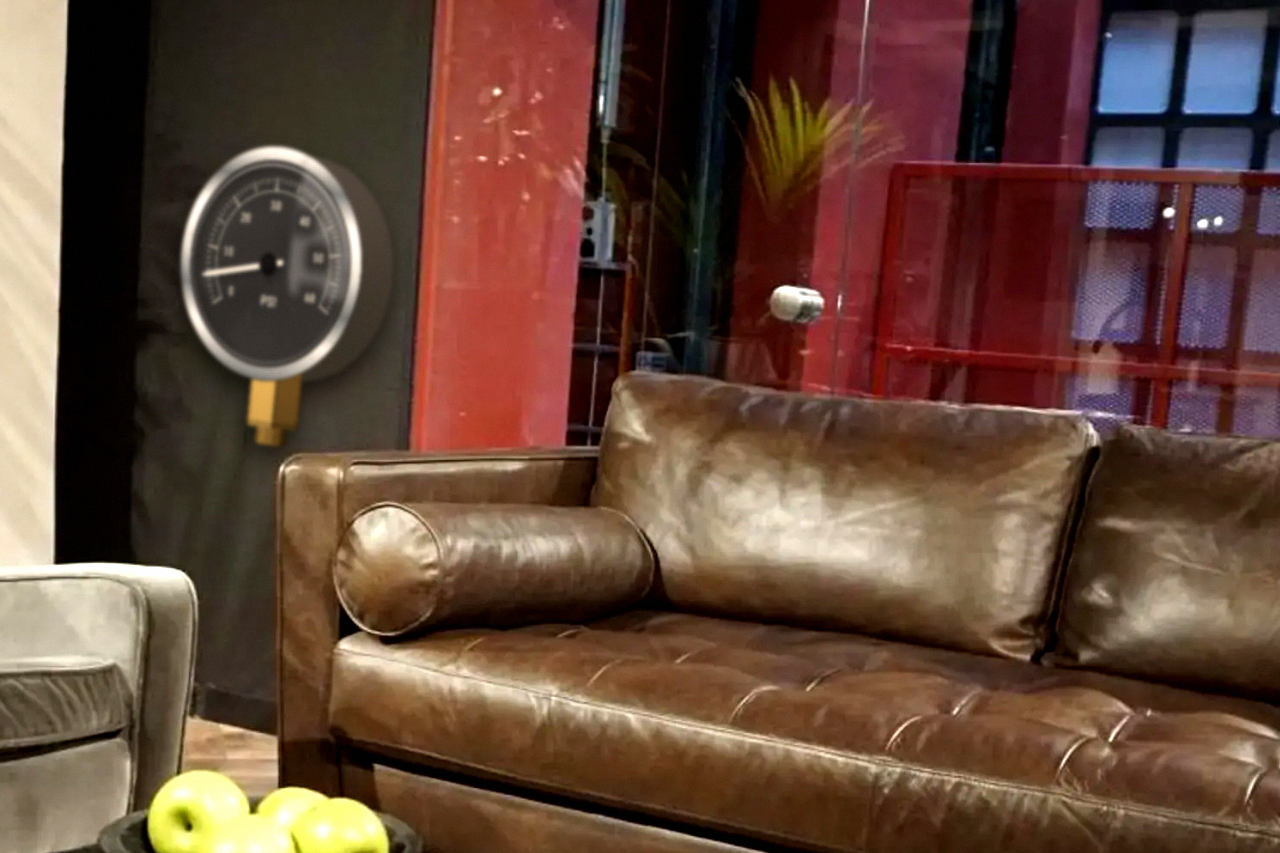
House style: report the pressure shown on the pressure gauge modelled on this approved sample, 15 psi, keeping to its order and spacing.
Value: 5 psi
